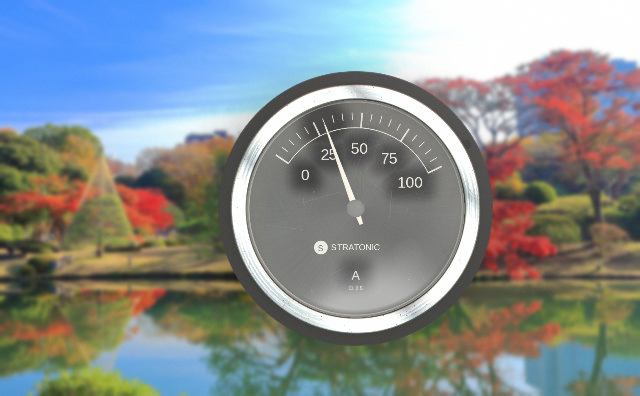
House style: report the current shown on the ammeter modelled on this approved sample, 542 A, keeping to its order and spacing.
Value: 30 A
